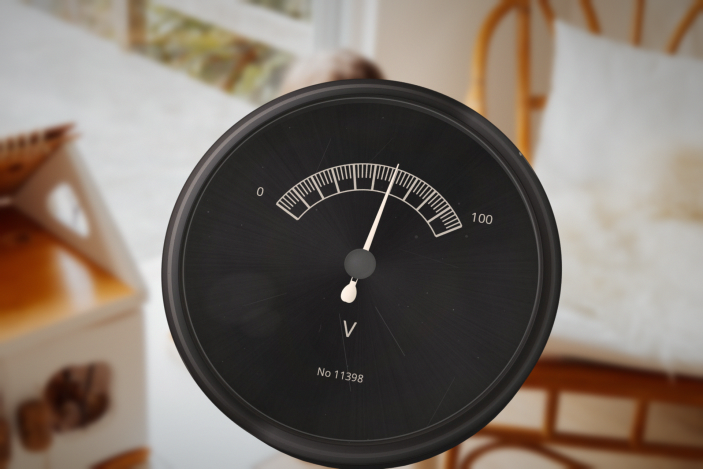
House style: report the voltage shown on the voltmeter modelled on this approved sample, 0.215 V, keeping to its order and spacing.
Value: 60 V
